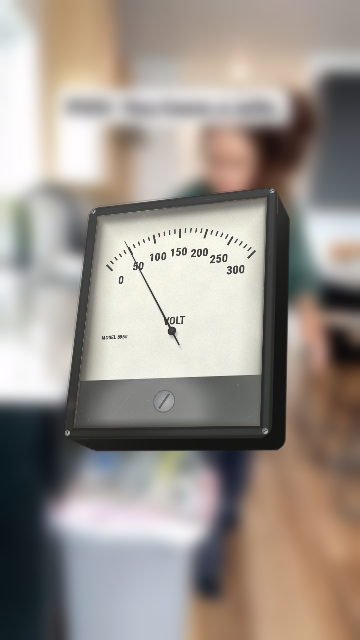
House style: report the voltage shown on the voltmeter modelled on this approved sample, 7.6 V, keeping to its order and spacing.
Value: 50 V
